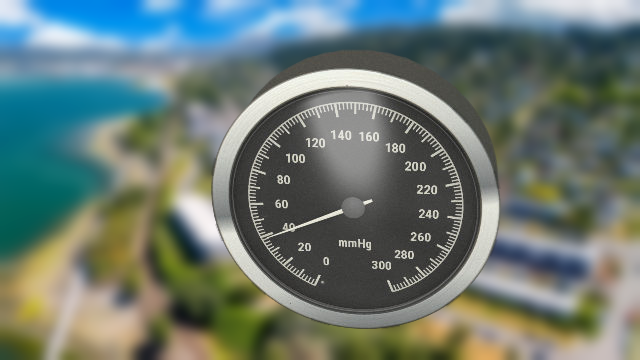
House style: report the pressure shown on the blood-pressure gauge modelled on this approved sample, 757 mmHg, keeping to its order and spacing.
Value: 40 mmHg
